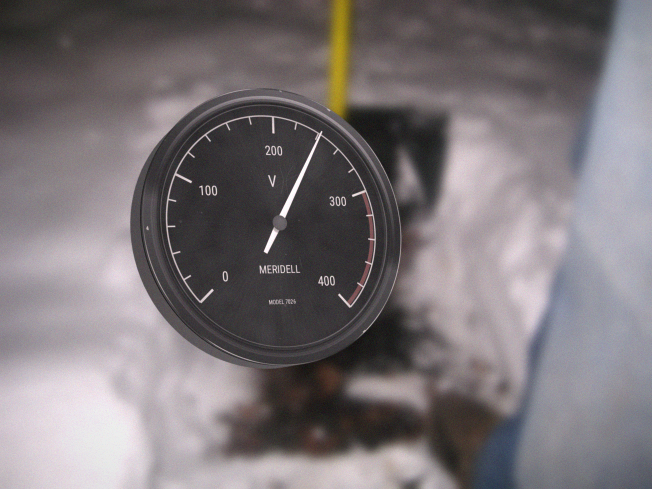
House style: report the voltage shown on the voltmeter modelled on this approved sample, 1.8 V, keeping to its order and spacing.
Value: 240 V
